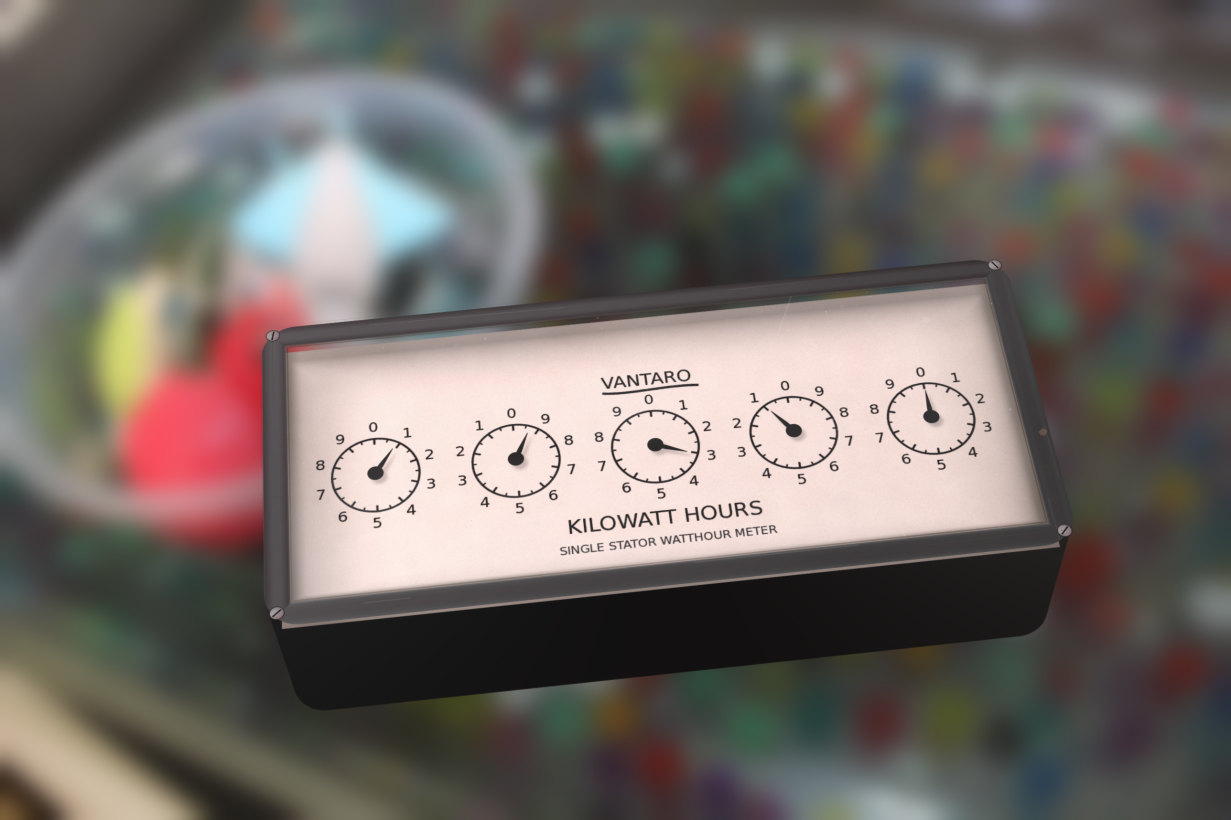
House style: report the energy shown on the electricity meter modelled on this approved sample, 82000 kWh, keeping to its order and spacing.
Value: 9310 kWh
